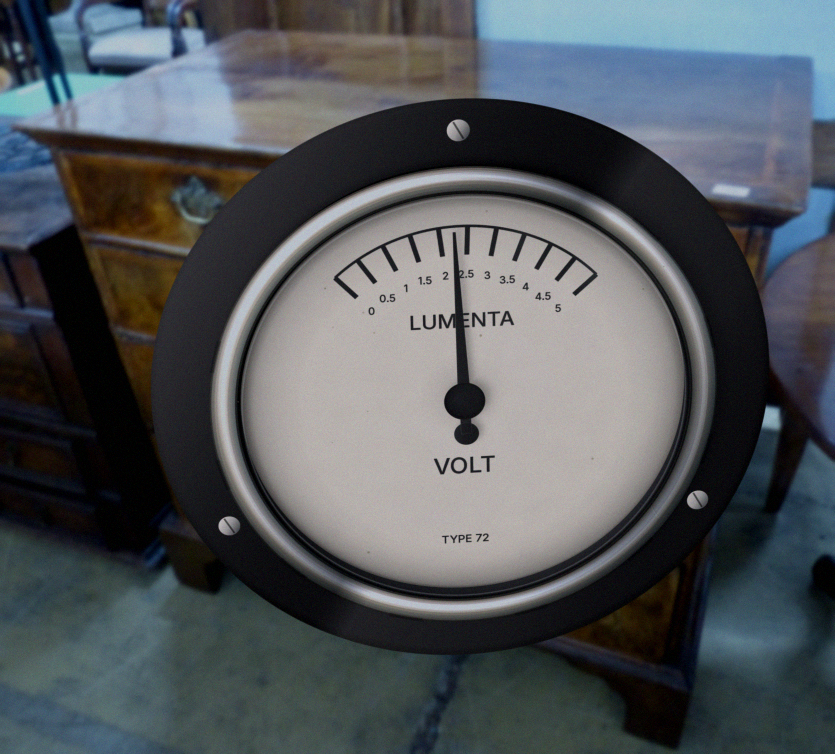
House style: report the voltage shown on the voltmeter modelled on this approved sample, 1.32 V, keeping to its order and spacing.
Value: 2.25 V
